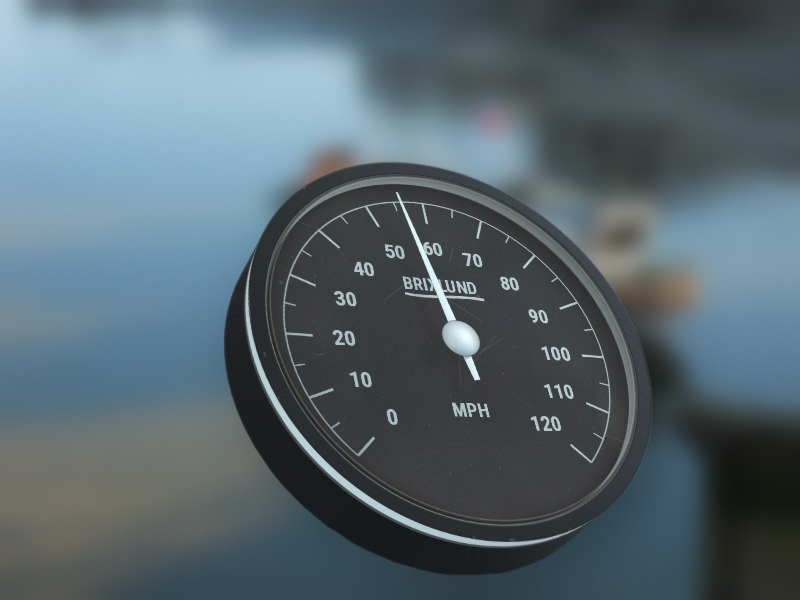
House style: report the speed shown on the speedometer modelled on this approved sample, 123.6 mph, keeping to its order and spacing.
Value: 55 mph
